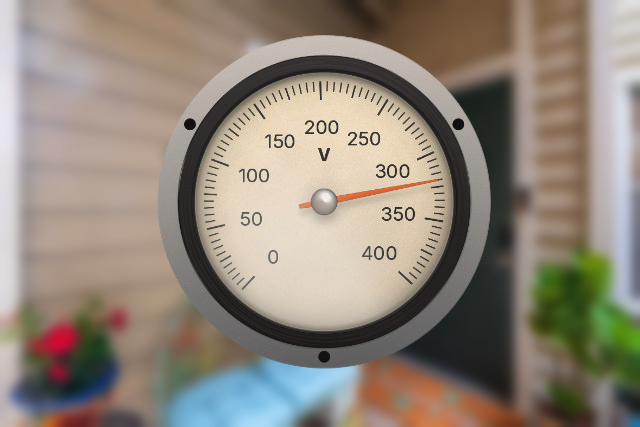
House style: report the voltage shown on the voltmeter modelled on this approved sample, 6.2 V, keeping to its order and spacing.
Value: 320 V
